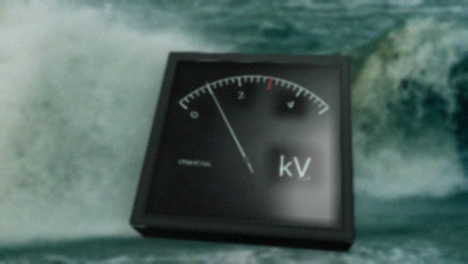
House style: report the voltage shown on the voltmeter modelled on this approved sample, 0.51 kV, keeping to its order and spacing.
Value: 1 kV
